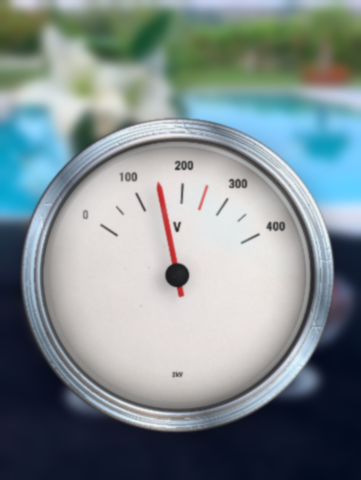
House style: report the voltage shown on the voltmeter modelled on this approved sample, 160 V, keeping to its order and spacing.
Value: 150 V
